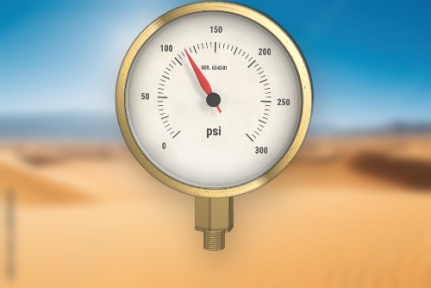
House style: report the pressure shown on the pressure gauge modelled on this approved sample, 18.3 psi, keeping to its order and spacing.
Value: 115 psi
